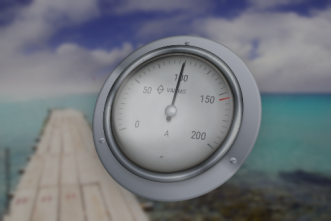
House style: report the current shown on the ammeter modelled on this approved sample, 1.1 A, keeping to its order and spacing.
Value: 100 A
